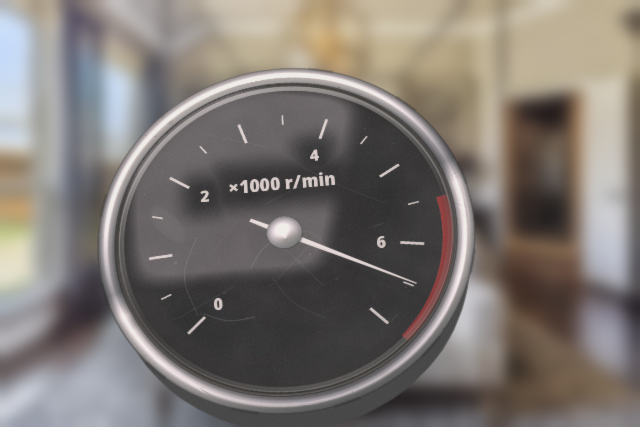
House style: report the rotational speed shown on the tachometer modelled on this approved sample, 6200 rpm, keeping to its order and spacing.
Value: 6500 rpm
